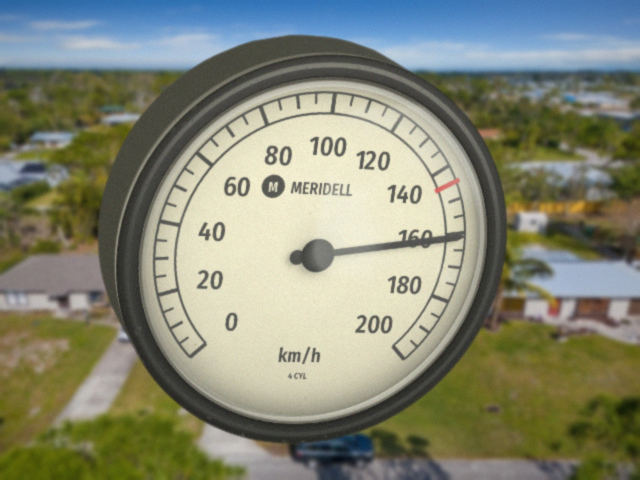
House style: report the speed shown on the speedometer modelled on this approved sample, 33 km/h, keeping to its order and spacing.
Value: 160 km/h
